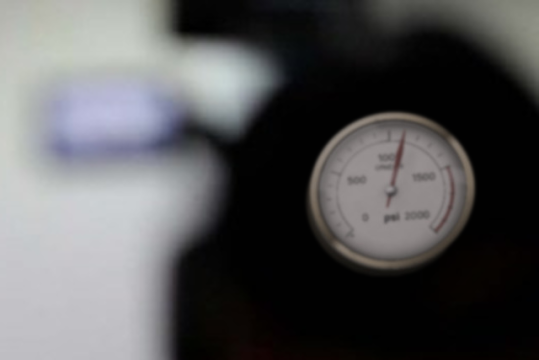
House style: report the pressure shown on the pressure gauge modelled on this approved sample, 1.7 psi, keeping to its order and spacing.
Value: 1100 psi
